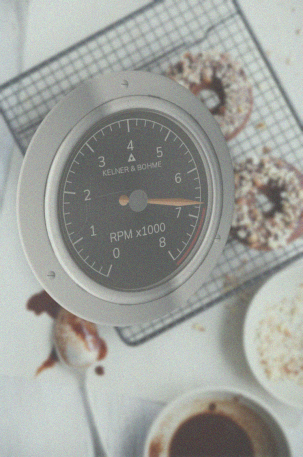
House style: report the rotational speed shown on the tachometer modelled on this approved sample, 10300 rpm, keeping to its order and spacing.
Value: 6700 rpm
